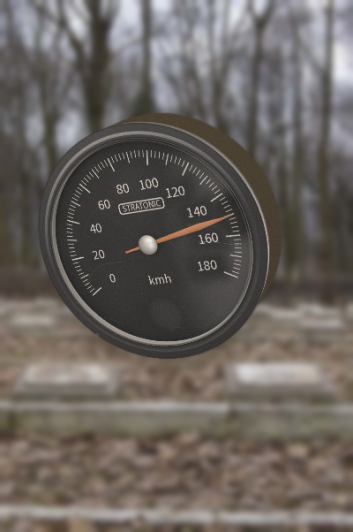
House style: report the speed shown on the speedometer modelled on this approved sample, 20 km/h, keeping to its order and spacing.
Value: 150 km/h
